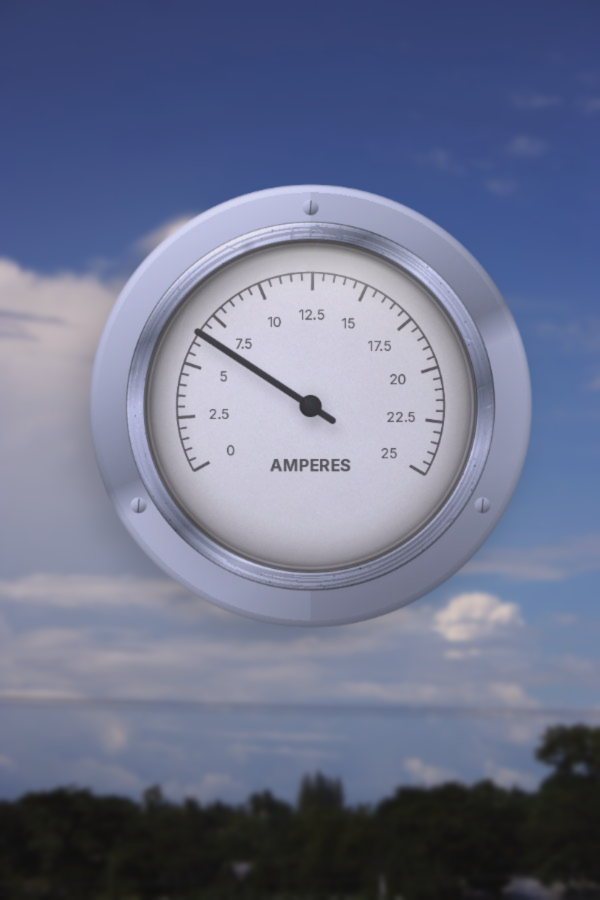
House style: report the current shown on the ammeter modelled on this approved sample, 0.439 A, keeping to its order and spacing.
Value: 6.5 A
